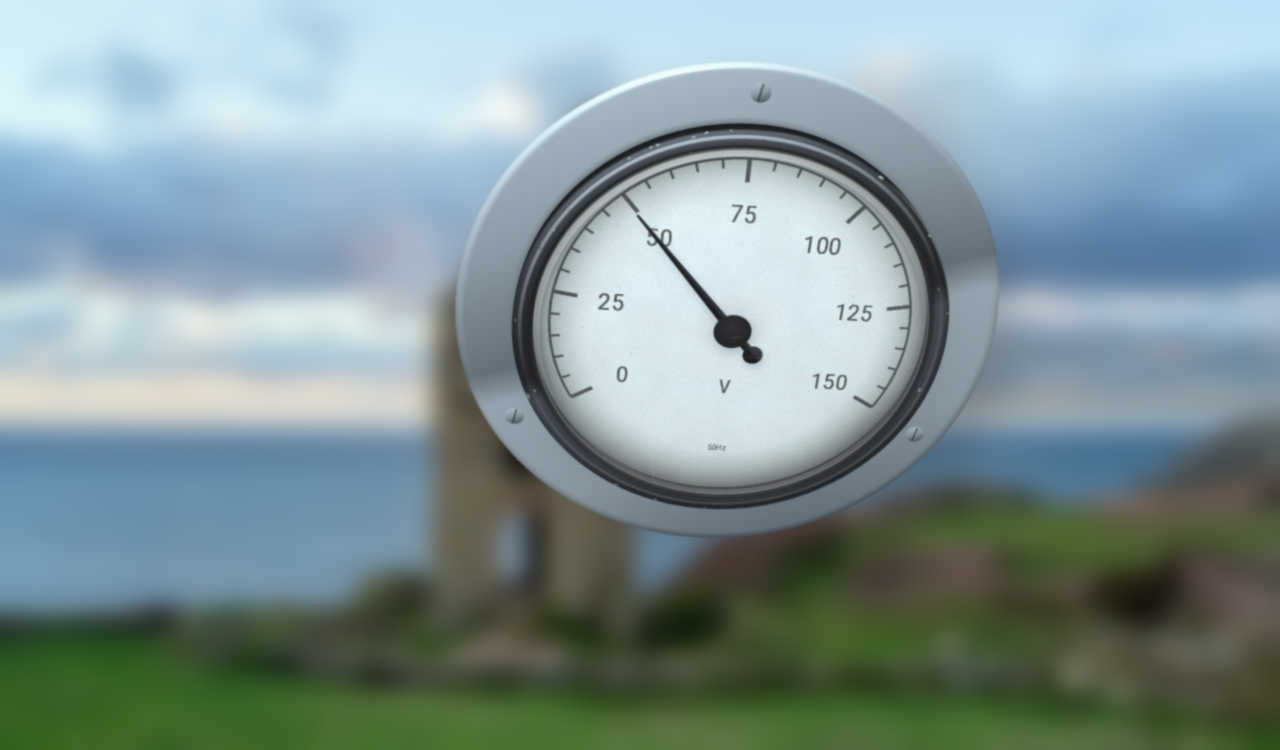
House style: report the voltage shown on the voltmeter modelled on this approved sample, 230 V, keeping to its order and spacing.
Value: 50 V
